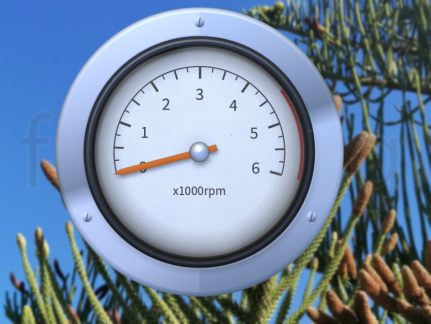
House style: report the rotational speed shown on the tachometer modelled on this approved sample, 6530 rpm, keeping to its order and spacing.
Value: 0 rpm
